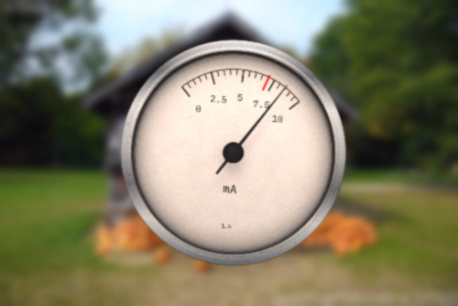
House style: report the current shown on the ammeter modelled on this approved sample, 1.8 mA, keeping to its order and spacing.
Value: 8.5 mA
